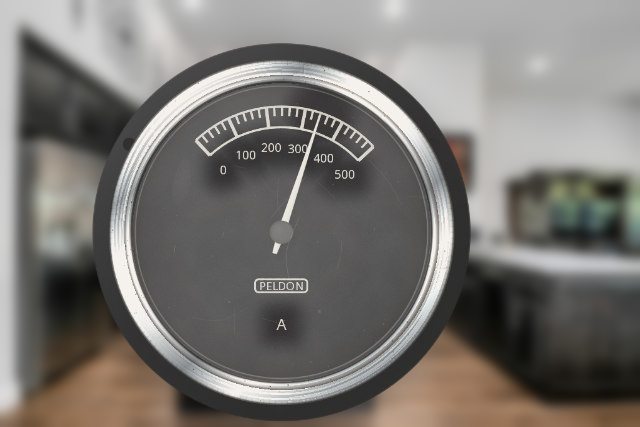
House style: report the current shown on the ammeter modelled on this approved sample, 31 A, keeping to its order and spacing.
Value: 340 A
